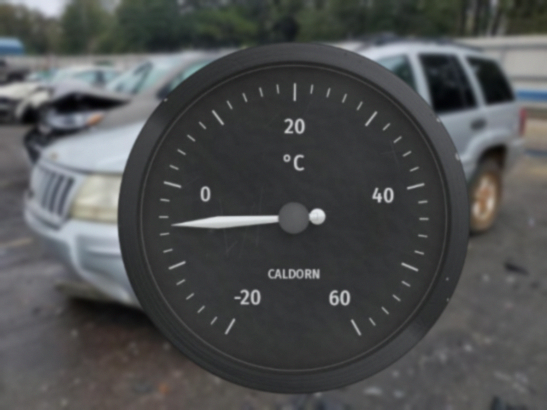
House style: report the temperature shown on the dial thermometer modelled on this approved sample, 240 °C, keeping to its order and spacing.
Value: -5 °C
